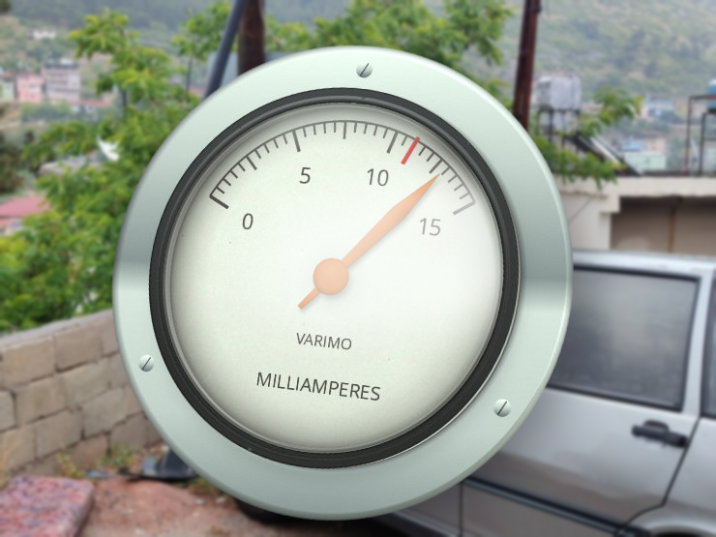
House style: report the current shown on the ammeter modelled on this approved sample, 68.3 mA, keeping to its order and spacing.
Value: 13 mA
